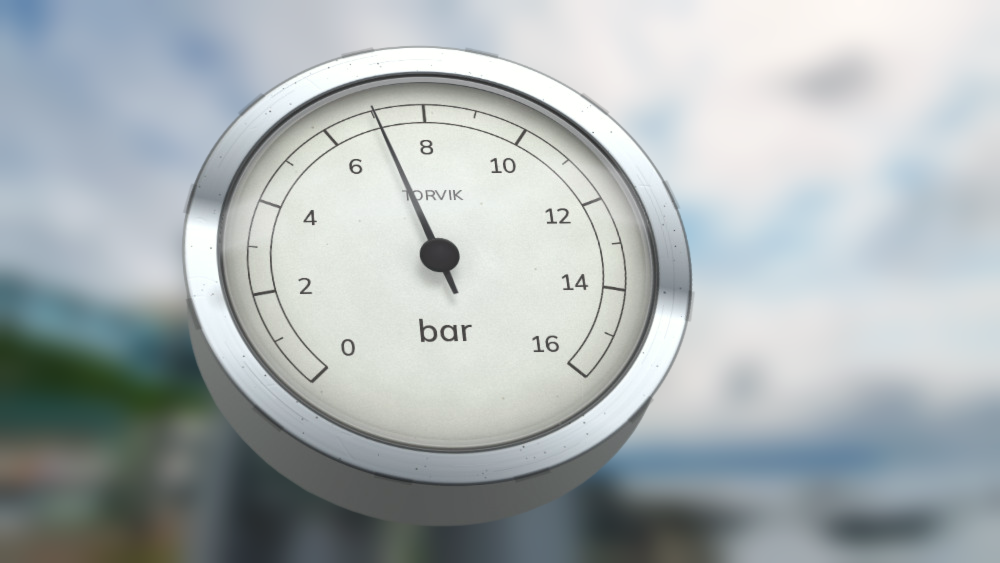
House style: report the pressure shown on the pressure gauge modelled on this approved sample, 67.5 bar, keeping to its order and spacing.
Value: 7 bar
